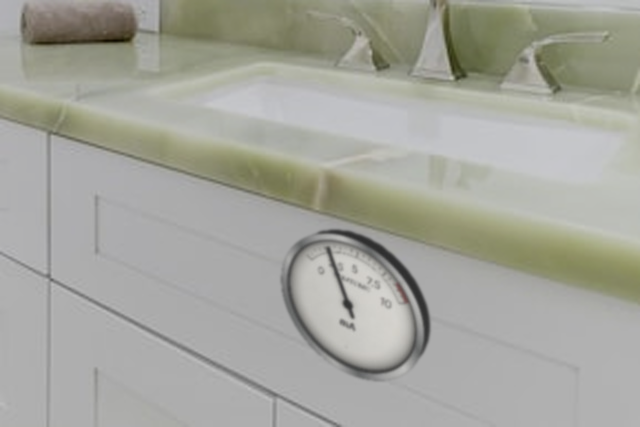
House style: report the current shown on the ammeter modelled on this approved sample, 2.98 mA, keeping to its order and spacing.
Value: 2.5 mA
